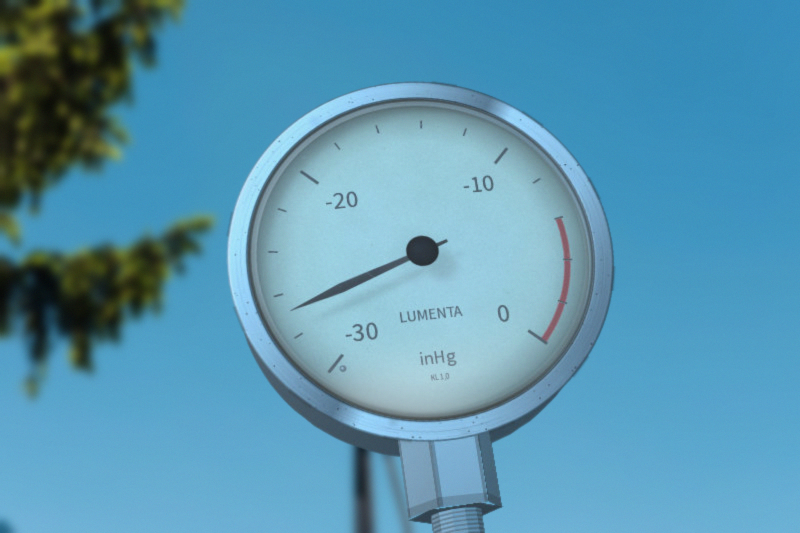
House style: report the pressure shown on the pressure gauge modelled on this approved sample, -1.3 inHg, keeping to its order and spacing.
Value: -27 inHg
